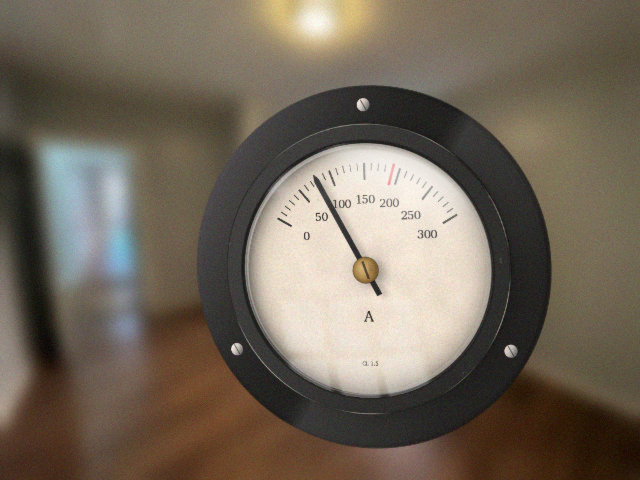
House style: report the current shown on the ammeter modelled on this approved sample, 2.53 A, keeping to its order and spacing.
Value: 80 A
